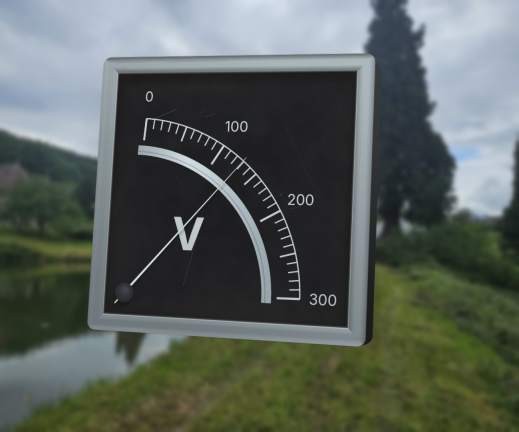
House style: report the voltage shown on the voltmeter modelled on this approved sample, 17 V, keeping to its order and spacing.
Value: 130 V
